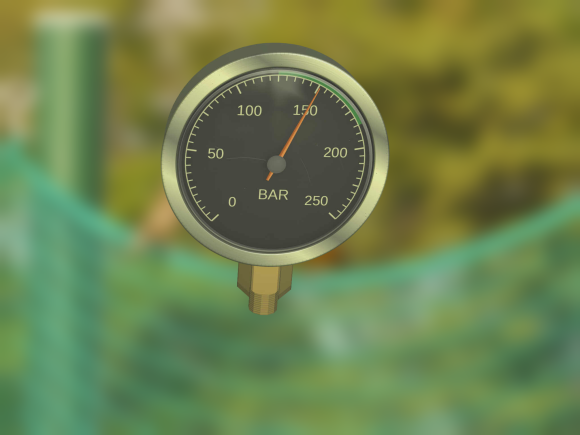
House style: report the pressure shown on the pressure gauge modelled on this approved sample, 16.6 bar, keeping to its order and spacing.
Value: 150 bar
